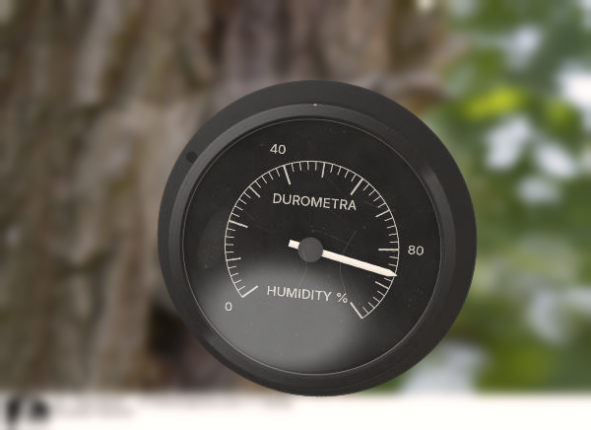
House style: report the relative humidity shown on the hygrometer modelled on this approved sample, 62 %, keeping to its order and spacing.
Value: 86 %
